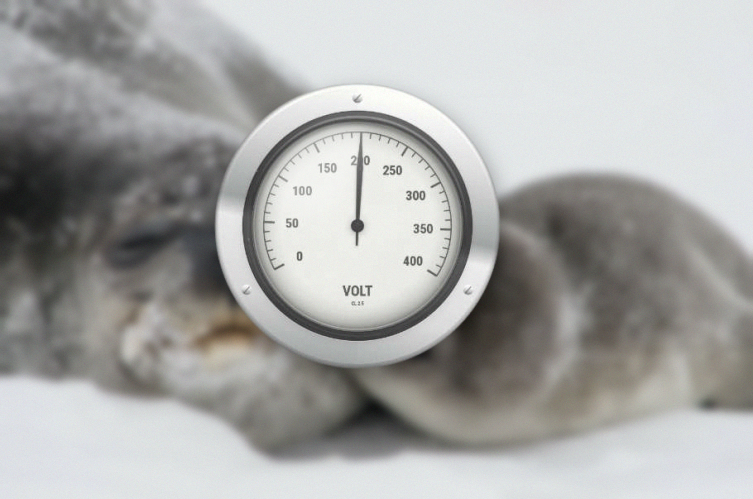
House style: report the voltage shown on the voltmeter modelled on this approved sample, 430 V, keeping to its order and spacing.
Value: 200 V
